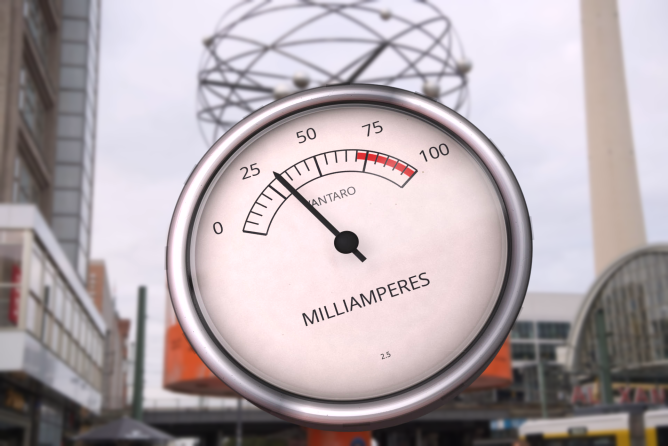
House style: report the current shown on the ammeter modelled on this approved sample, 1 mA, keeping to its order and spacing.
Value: 30 mA
